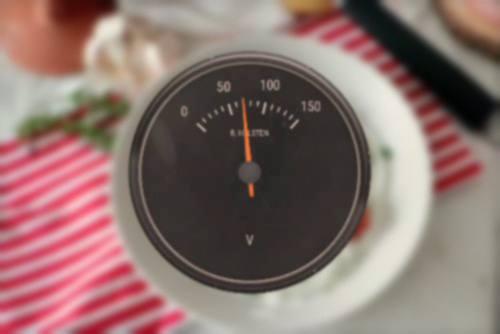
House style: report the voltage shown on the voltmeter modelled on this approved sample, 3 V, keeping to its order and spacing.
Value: 70 V
